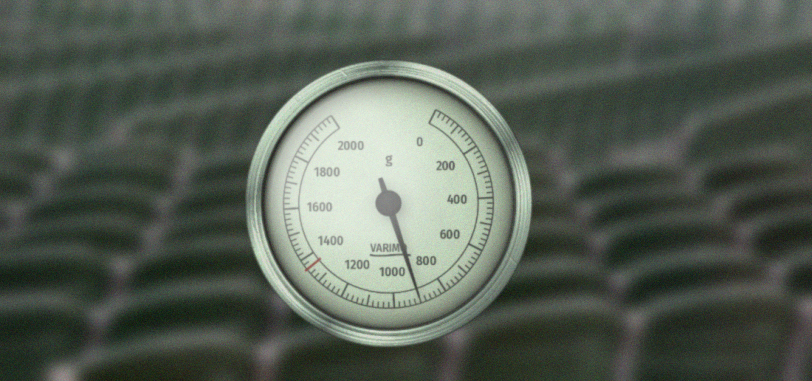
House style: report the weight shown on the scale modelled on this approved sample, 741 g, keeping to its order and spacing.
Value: 900 g
